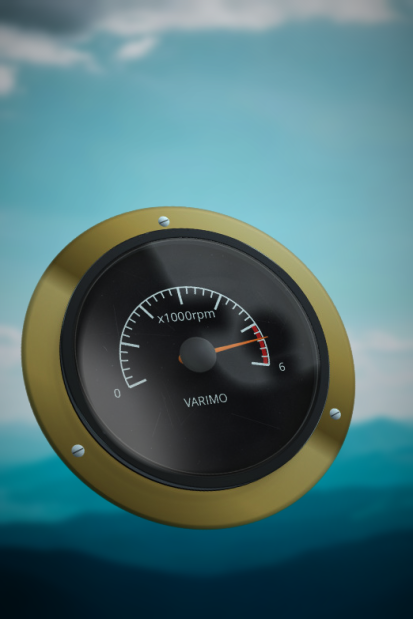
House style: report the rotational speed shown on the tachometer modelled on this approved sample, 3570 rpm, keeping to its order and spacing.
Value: 5400 rpm
